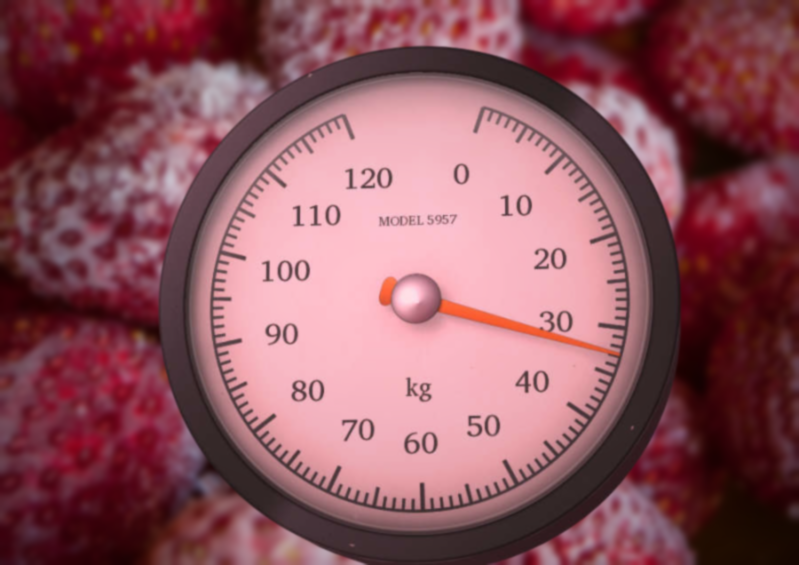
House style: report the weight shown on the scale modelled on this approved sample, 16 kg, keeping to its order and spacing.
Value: 33 kg
